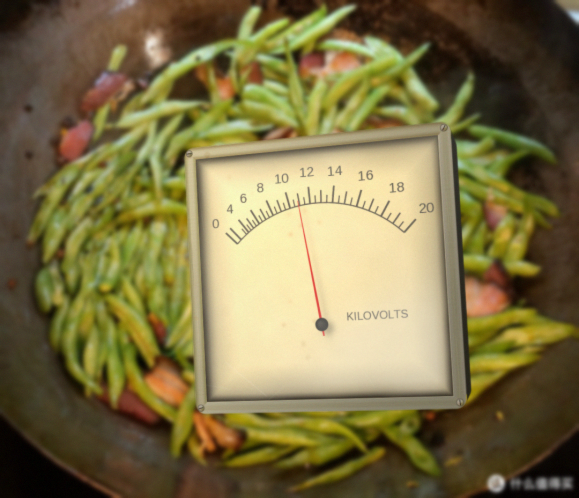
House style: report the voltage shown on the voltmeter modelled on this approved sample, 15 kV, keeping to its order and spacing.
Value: 11 kV
